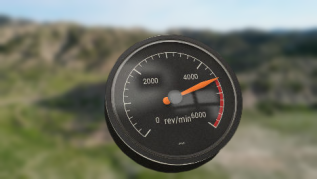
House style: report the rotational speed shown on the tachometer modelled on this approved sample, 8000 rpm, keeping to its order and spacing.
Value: 4600 rpm
